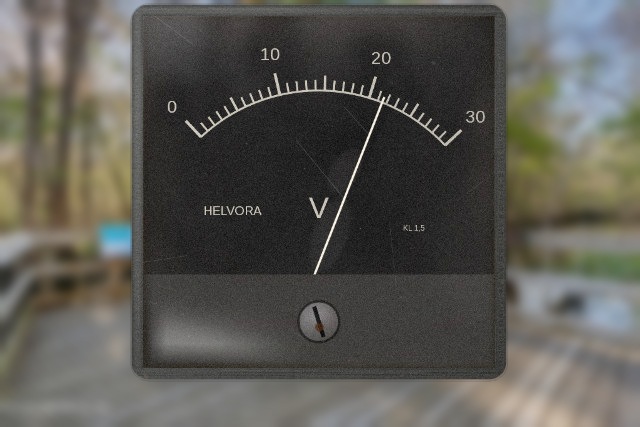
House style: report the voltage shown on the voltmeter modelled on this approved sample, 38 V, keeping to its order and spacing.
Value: 21.5 V
